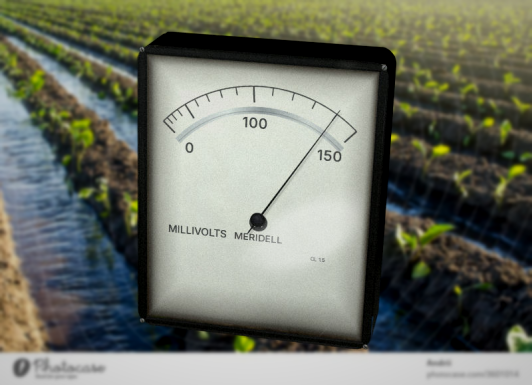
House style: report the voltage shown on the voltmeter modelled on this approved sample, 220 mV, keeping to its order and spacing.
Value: 140 mV
